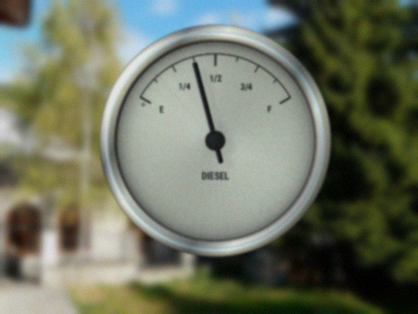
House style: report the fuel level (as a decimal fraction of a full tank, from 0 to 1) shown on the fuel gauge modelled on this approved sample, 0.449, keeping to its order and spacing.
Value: 0.375
